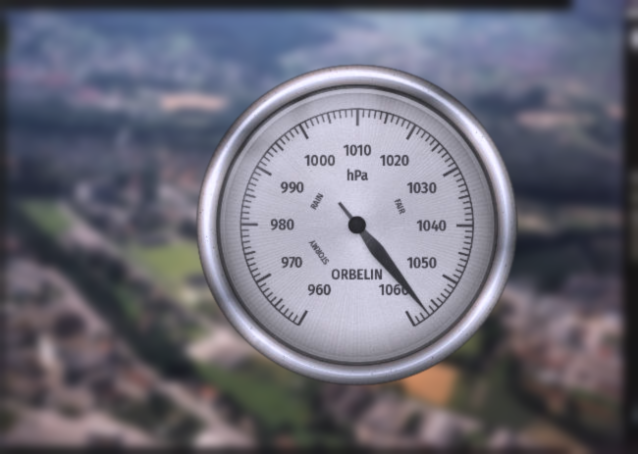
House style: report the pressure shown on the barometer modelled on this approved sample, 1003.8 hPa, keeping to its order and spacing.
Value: 1057 hPa
